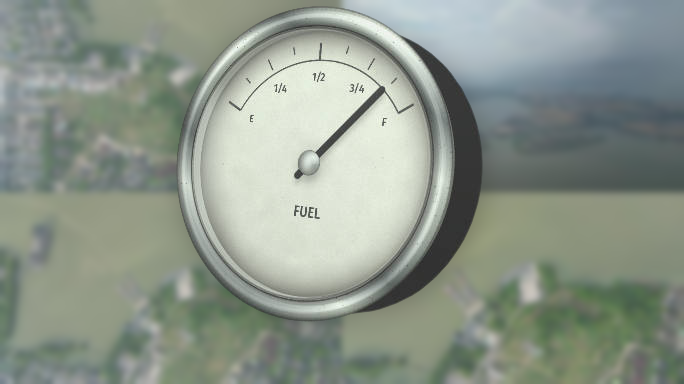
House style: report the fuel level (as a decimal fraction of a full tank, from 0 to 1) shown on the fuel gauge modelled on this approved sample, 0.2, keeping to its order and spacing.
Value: 0.875
